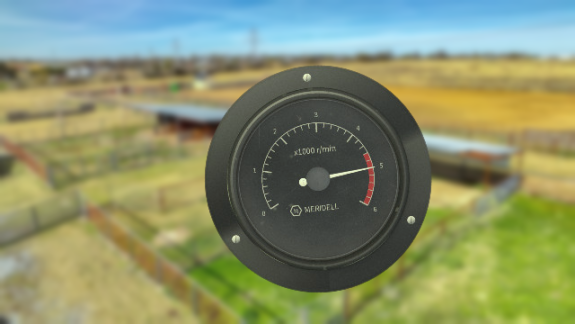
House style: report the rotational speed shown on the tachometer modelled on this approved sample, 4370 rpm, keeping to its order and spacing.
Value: 5000 rpm
